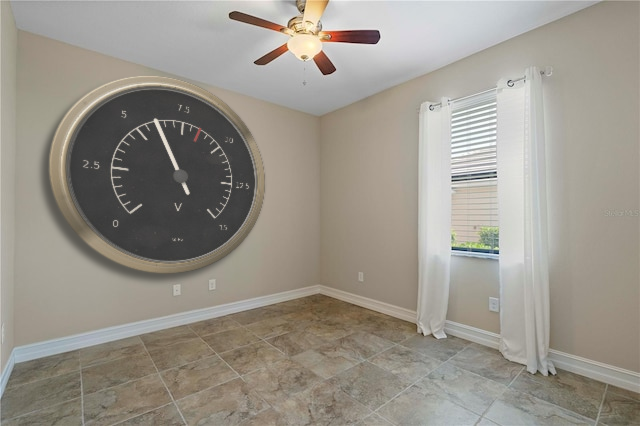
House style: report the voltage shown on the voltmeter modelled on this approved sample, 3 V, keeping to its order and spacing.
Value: 6 V
